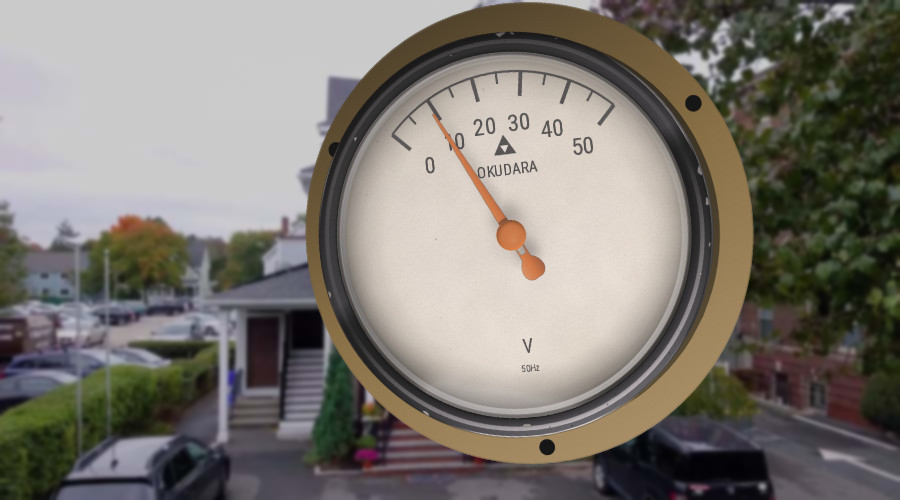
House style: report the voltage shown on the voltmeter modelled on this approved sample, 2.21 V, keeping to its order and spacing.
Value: 10 V
